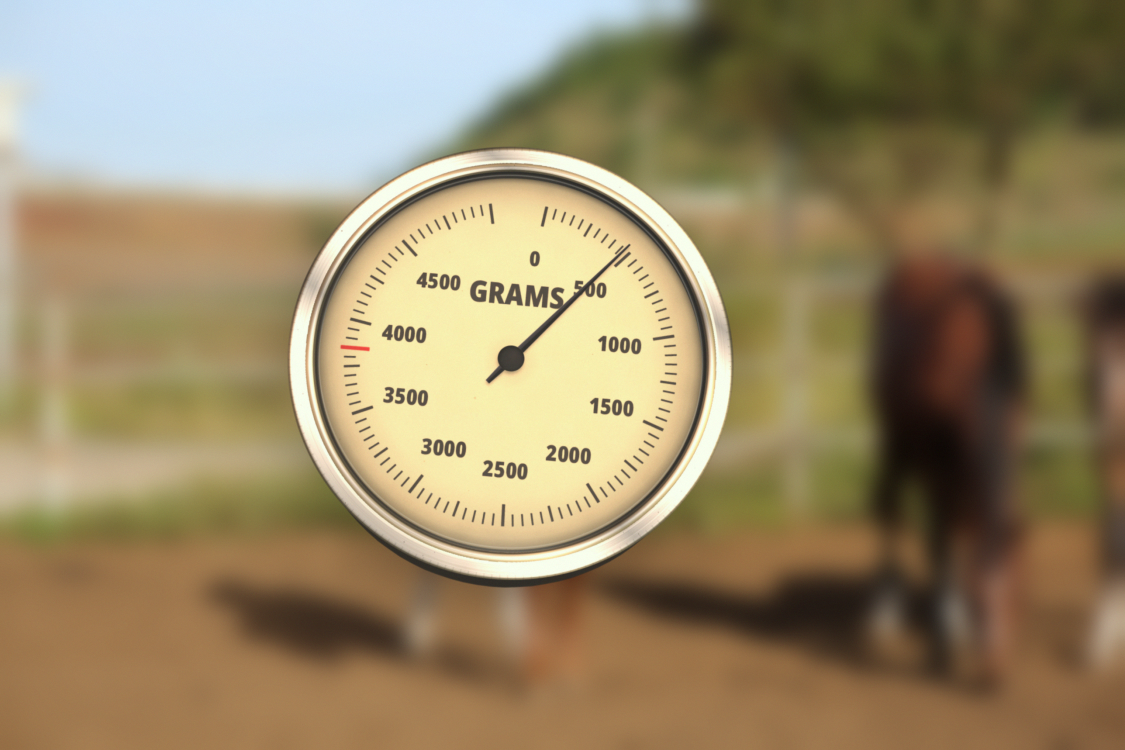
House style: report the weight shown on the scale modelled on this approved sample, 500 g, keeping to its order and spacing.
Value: 475 g
